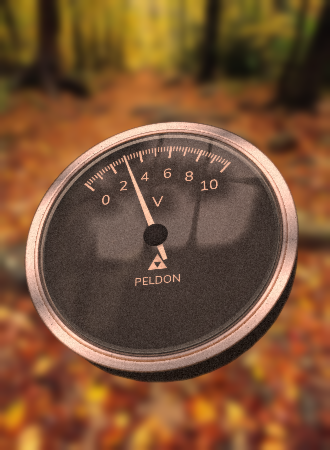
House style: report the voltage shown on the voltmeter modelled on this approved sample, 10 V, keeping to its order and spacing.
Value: 3 V
